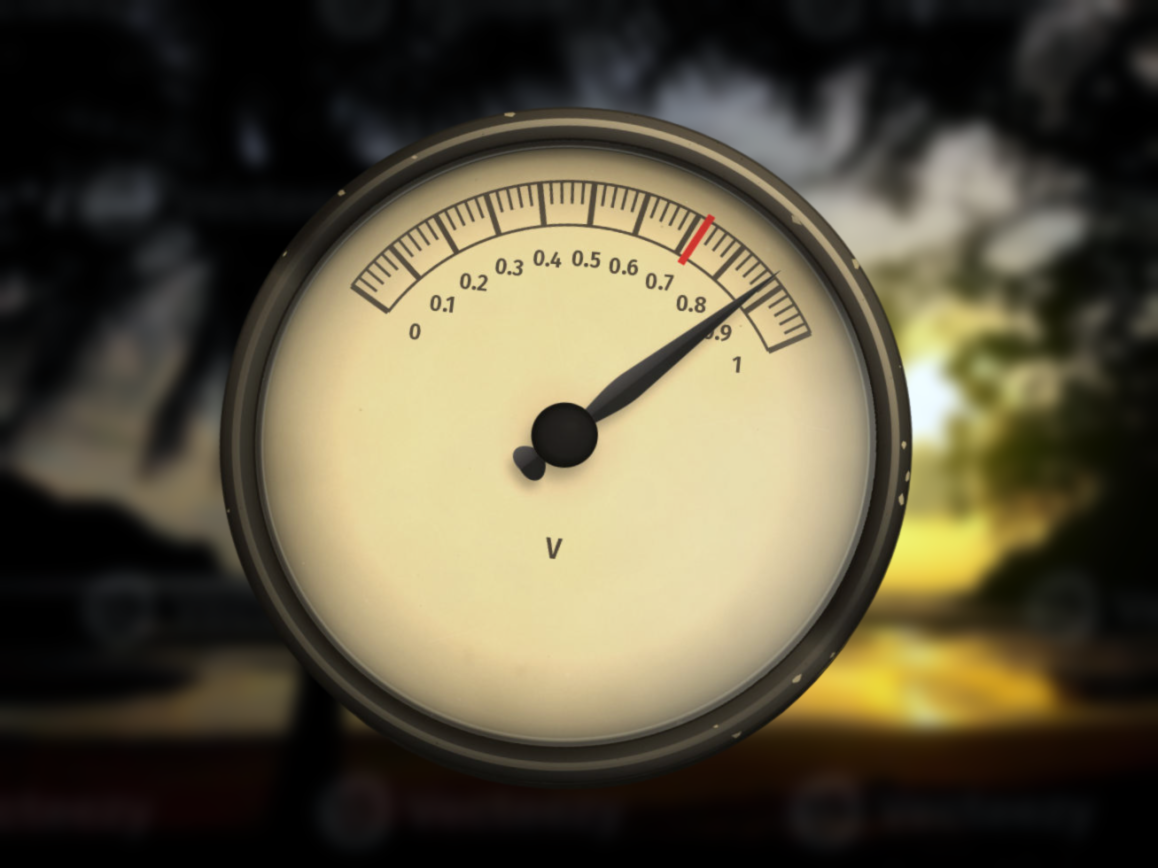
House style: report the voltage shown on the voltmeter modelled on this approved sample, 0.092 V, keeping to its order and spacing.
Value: 0.88 V
